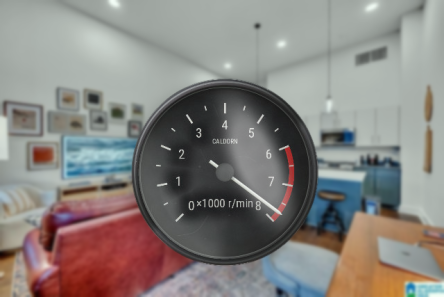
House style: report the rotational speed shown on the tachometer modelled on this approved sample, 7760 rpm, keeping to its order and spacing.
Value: 7750 rpm
